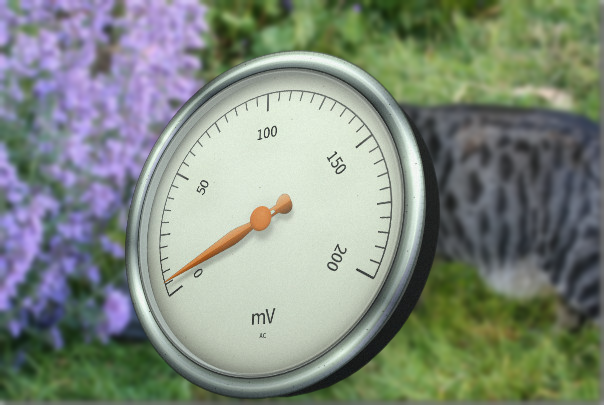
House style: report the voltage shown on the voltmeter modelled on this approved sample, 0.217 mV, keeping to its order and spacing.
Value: 5 mV
